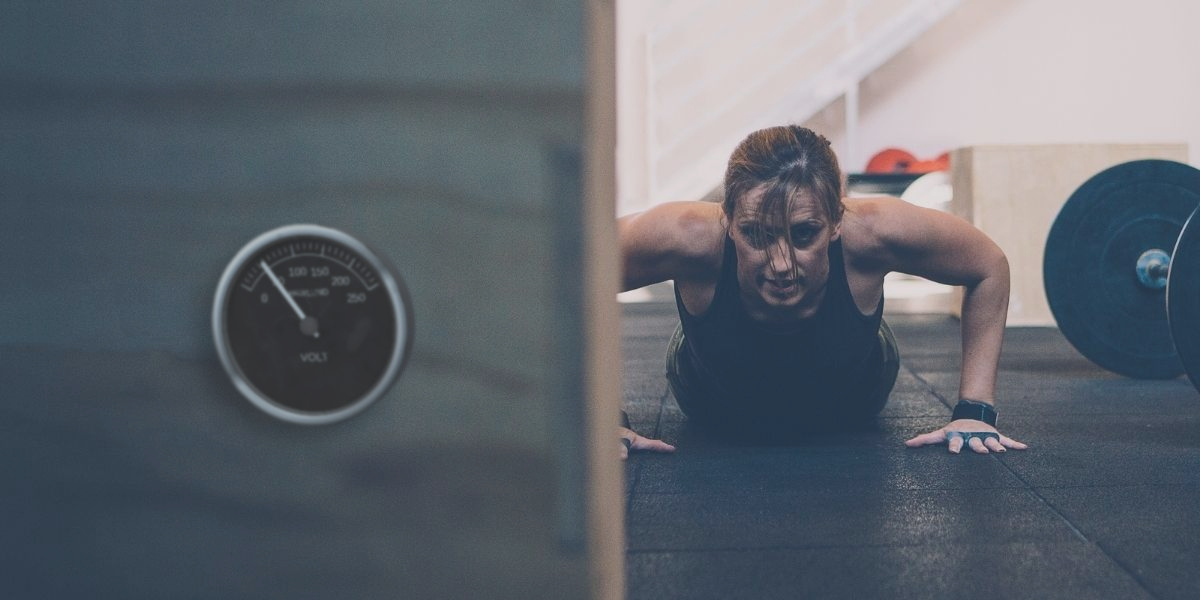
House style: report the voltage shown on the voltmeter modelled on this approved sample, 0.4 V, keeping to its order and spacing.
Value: 50 V
